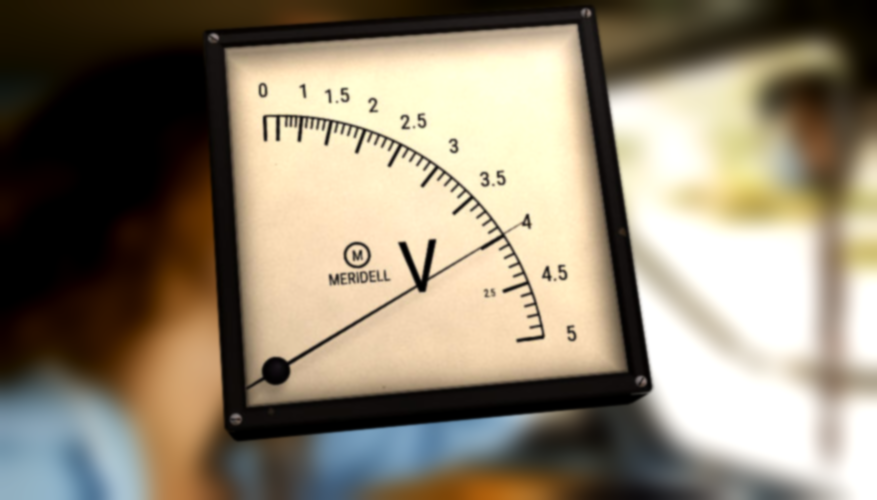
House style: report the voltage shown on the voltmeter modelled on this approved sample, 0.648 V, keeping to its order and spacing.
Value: 4 V
